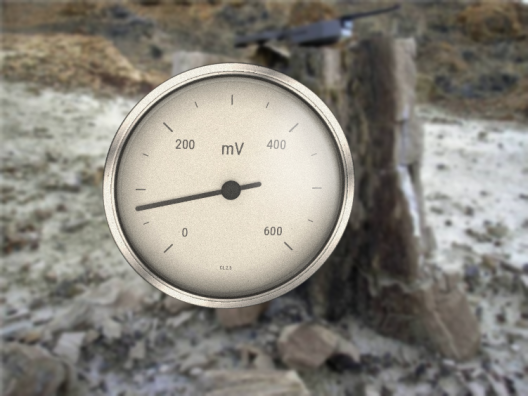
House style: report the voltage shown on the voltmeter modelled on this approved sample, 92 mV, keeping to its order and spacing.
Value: 75 mV
